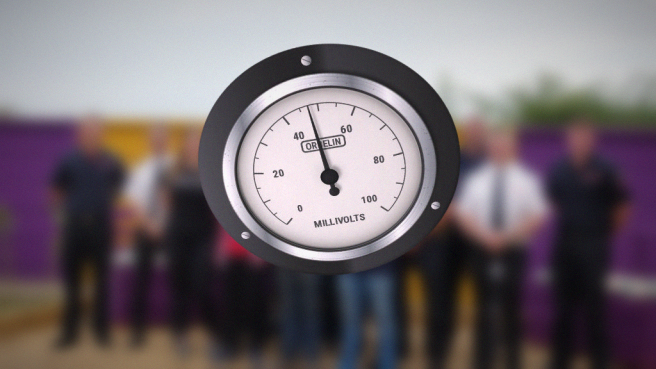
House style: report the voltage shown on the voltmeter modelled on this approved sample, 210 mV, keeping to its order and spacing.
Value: 47.5 mV
